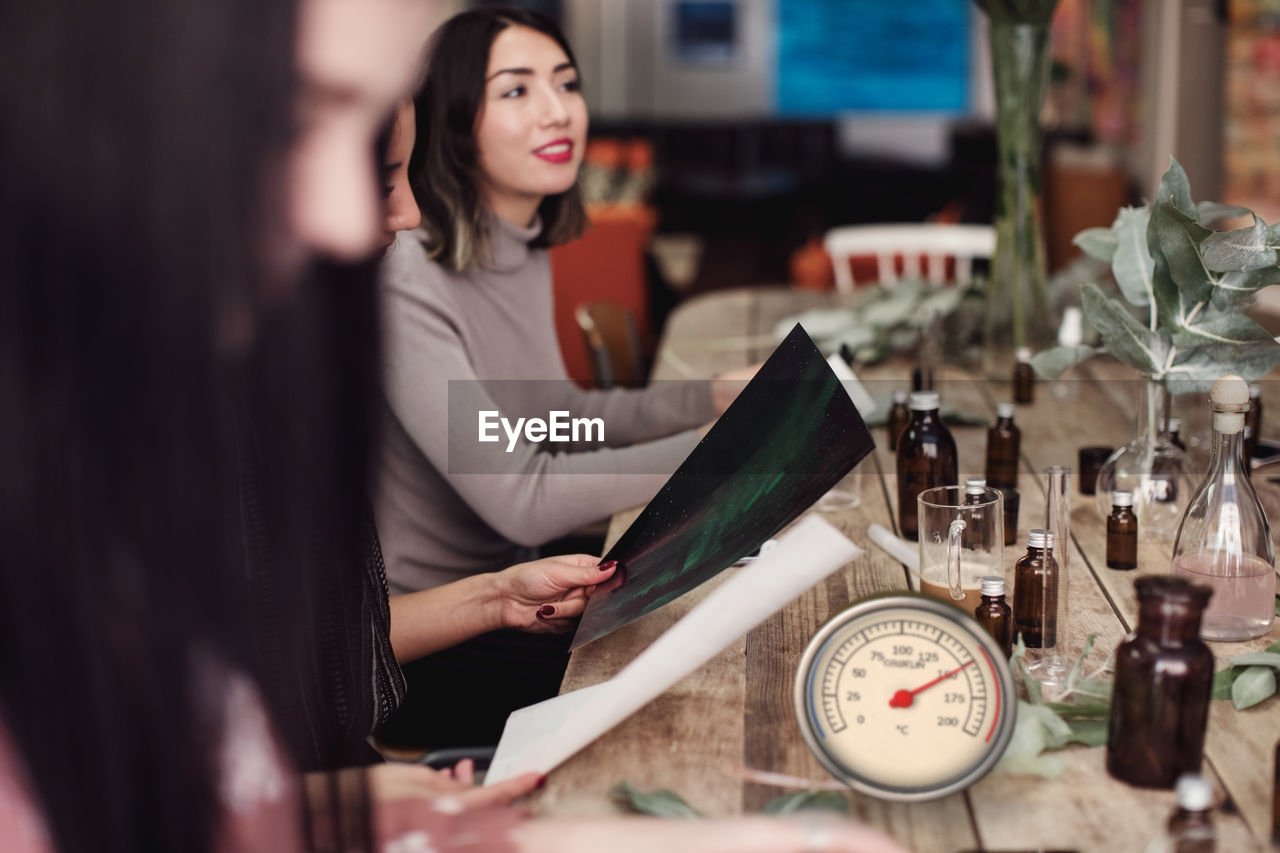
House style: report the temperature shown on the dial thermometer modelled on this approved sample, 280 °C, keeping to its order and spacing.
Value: 150 °C
